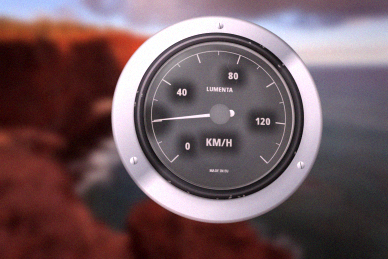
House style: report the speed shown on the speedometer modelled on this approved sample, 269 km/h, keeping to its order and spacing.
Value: 20 km/h
